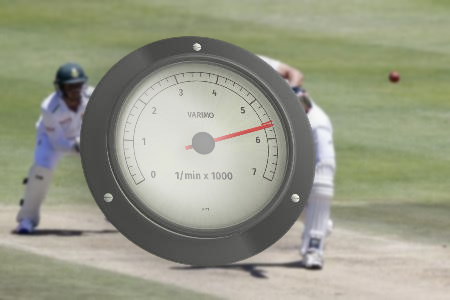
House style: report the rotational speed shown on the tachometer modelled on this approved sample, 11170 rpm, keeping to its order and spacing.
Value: 5700 rpm
